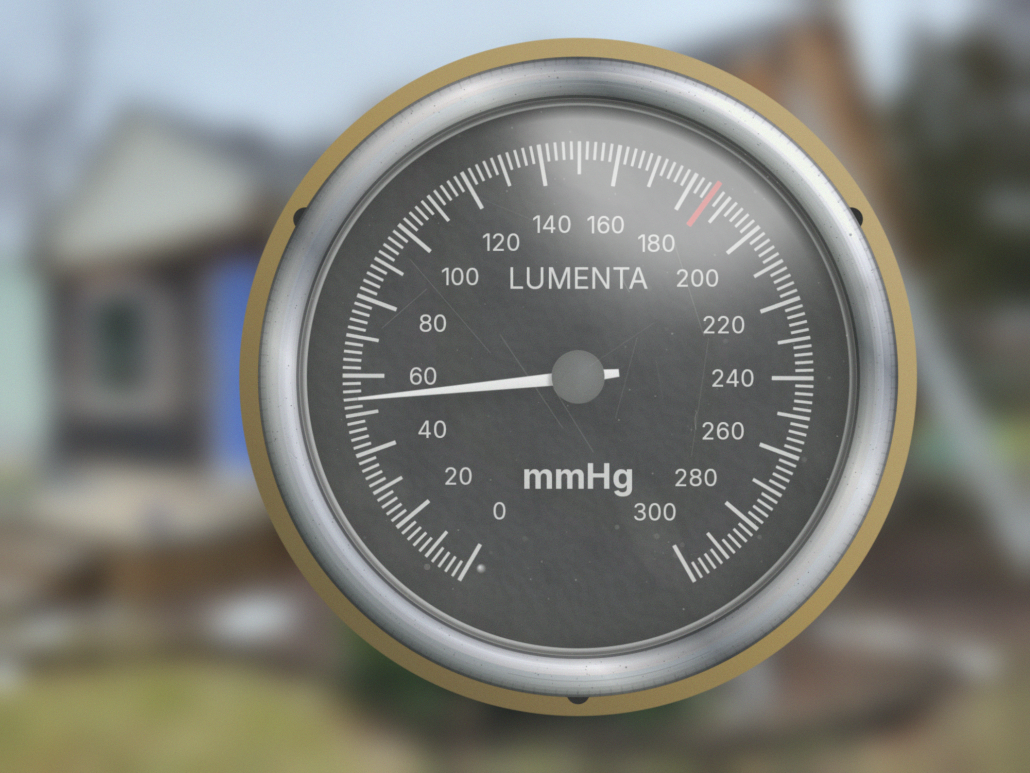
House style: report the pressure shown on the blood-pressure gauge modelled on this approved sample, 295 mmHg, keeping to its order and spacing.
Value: 54 mmHg
